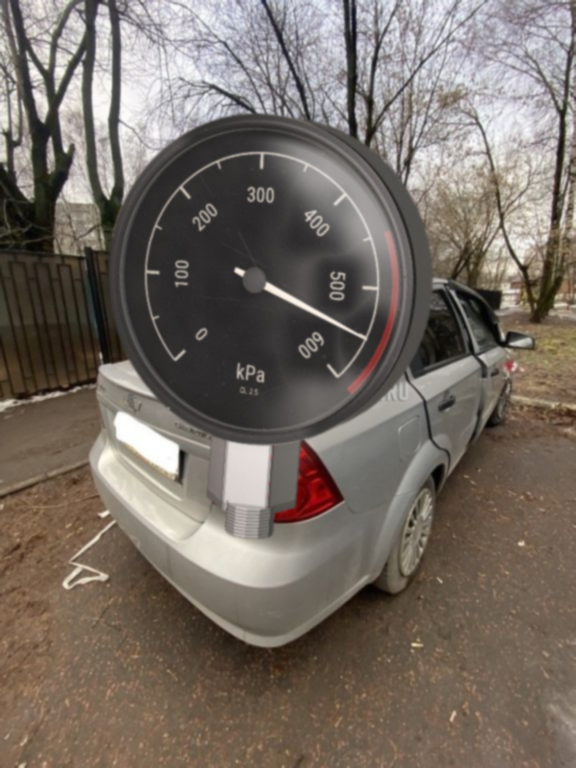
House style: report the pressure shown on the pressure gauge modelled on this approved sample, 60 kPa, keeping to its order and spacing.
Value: 550 kPa
